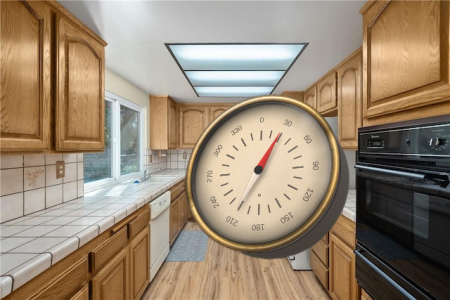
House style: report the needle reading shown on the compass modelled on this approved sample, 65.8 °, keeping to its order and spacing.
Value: 30 °
